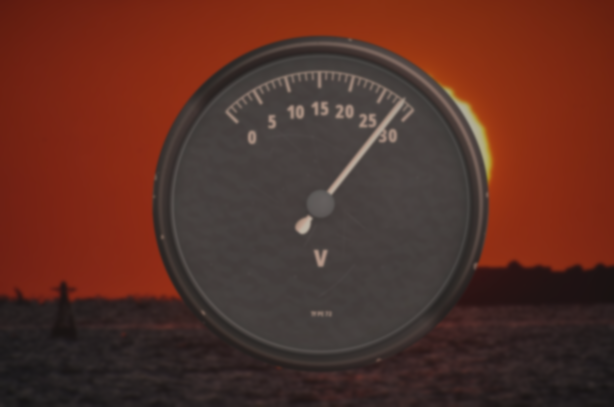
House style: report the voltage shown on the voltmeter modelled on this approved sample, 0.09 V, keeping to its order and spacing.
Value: 28 V
